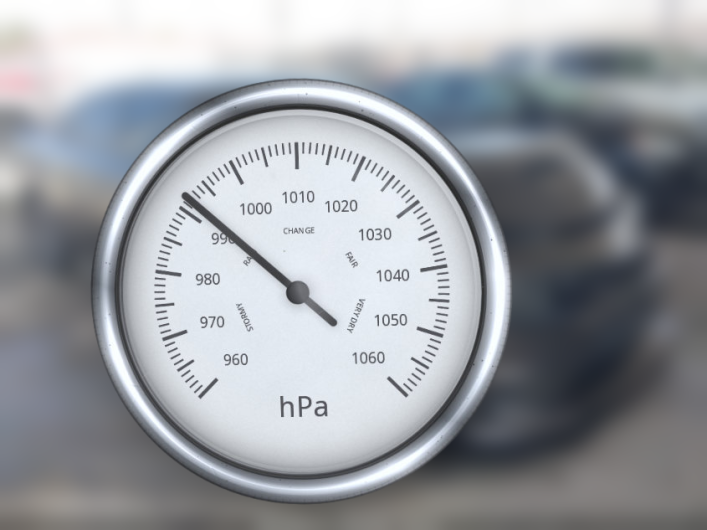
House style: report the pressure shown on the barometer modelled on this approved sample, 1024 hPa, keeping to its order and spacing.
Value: 992 hPa
